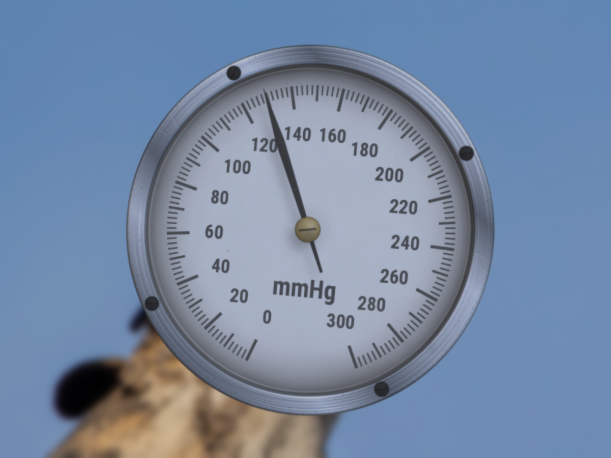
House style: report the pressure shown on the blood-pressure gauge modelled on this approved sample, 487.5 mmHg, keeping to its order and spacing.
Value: 130 mmHg
